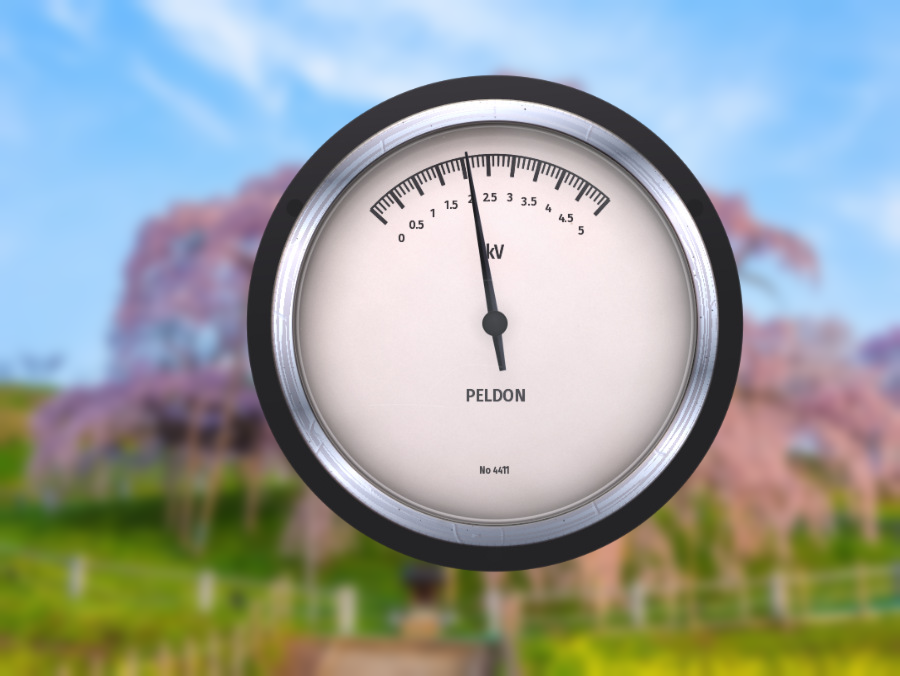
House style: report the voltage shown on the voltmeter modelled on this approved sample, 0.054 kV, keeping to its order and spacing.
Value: 2.1 kV
